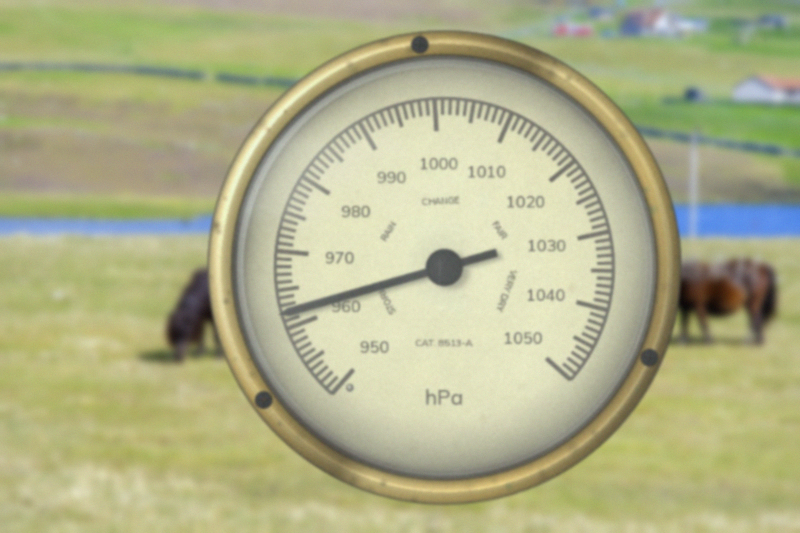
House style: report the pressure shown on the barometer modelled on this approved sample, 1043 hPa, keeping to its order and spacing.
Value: 962 hPa
